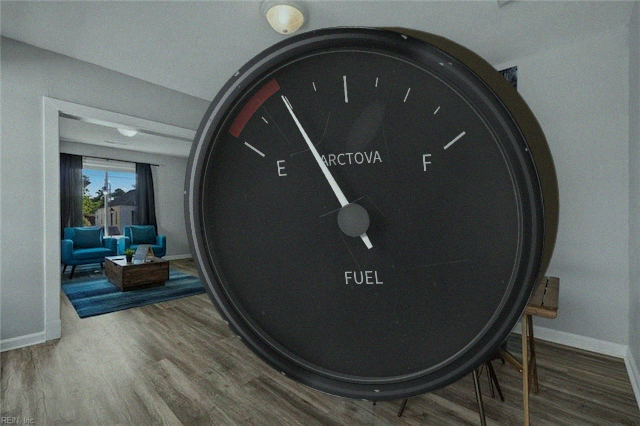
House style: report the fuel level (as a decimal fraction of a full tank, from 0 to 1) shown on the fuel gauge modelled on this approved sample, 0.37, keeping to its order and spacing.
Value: 0.25
